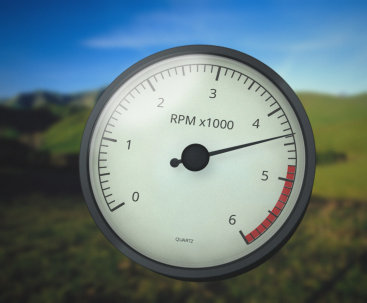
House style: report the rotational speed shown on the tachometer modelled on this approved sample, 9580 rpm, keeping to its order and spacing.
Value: 4400 rpm
